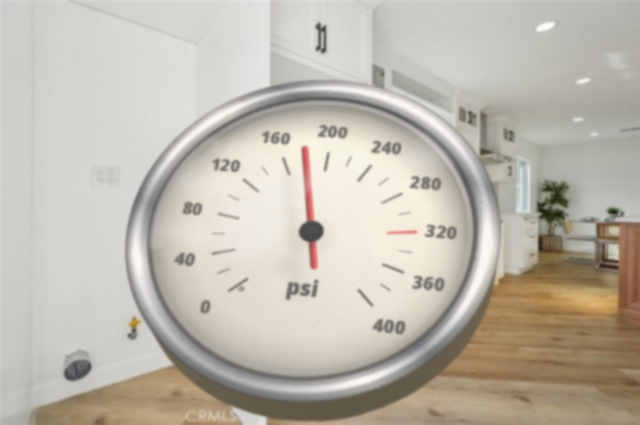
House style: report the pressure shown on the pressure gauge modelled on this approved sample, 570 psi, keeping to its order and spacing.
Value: 180 psi
